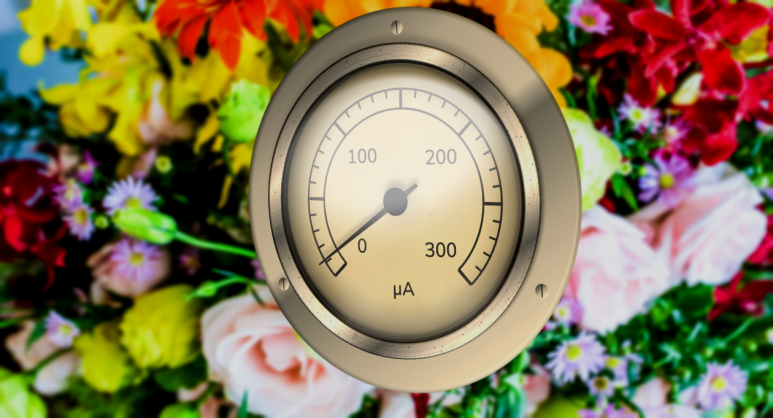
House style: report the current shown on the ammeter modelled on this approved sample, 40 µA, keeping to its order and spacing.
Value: 10 µA
